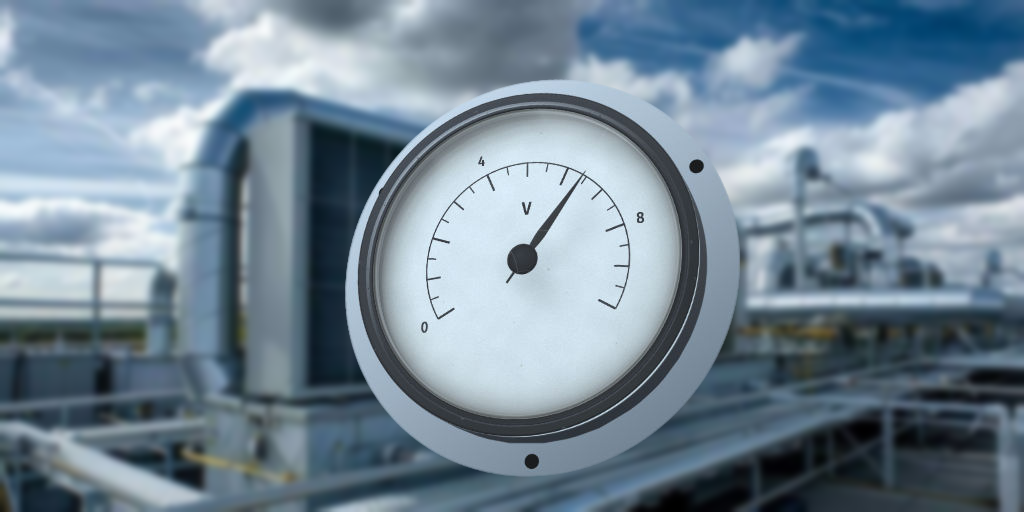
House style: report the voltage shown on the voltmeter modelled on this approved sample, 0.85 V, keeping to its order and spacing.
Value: 6.5 V
